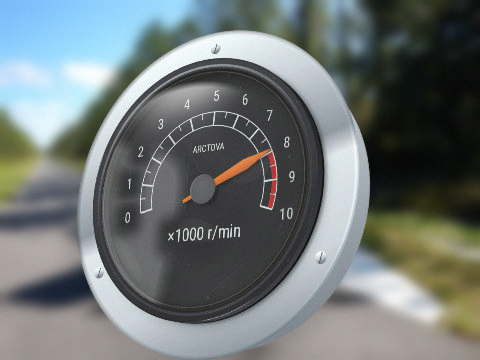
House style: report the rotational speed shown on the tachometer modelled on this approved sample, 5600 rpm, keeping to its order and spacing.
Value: 8000 rpm
